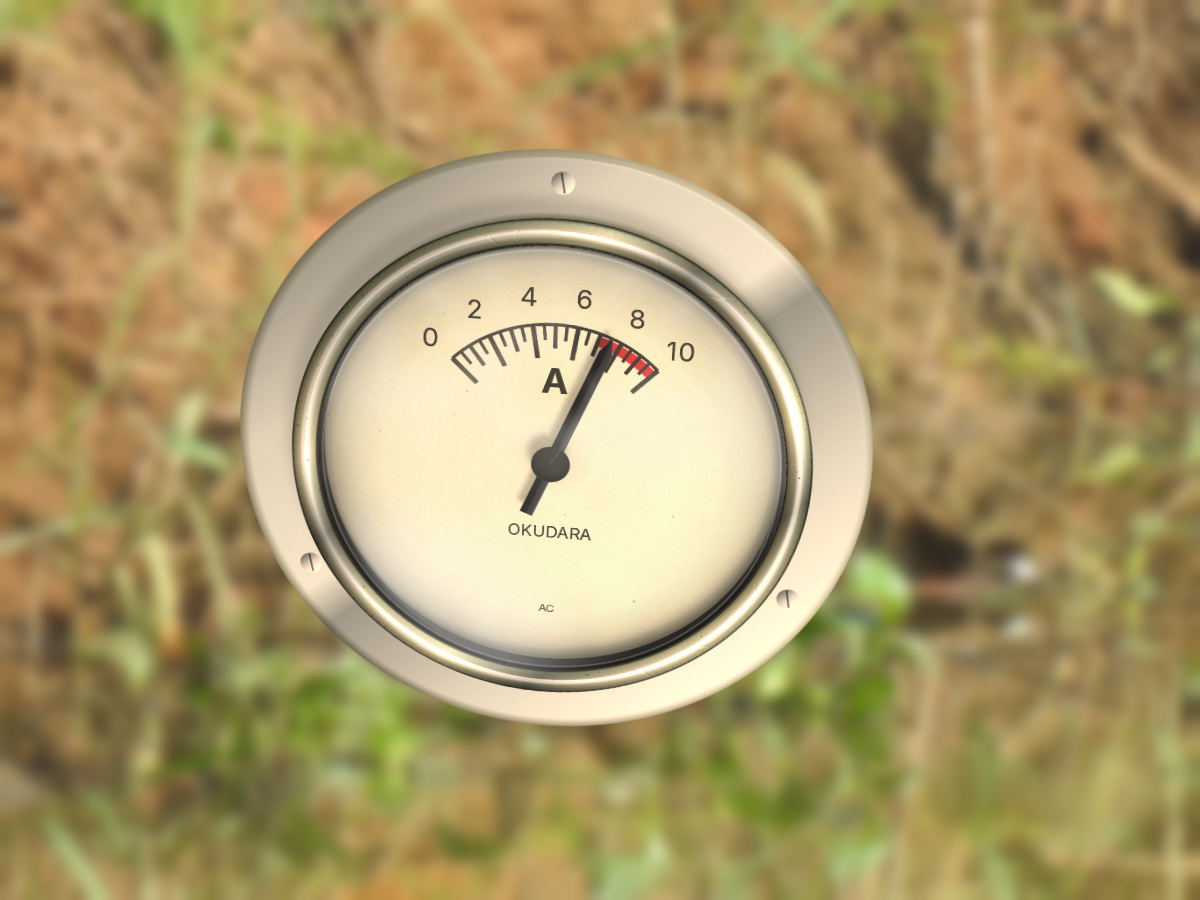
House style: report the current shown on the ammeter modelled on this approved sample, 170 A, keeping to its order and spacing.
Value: 7.5 A
